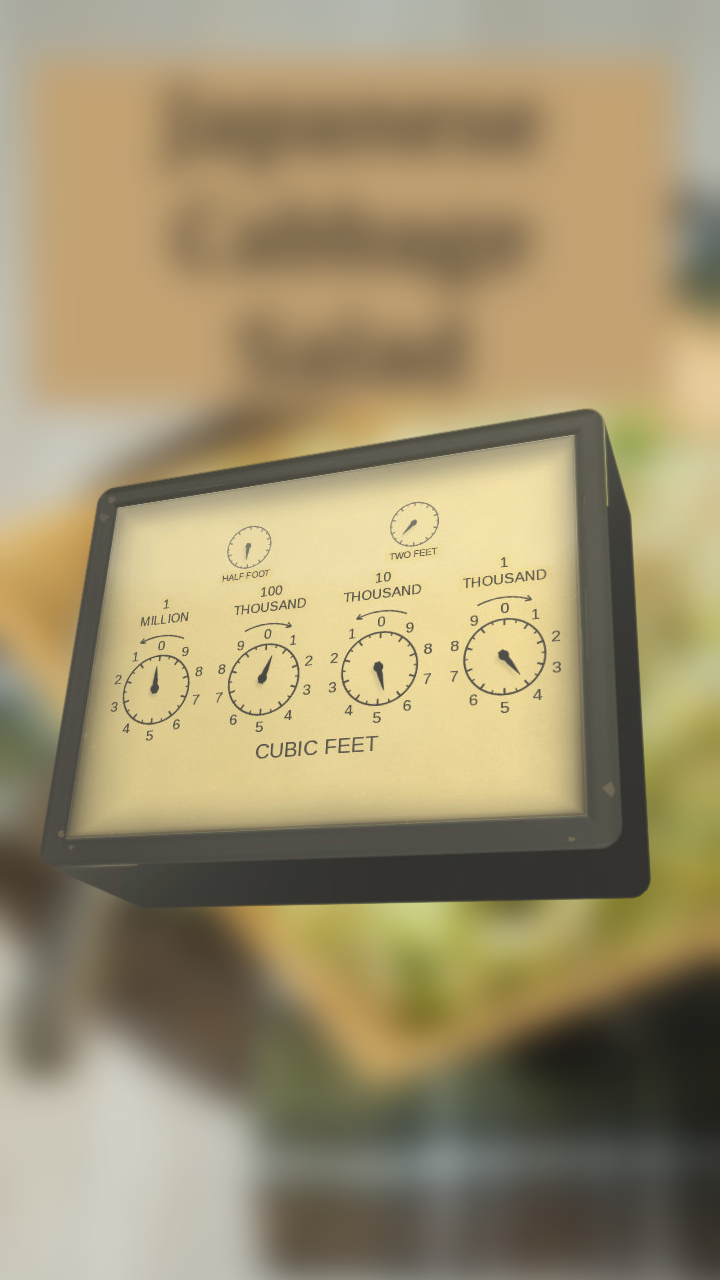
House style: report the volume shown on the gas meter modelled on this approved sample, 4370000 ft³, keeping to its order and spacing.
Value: 5400 ft³
